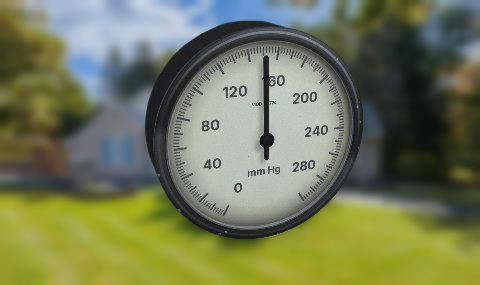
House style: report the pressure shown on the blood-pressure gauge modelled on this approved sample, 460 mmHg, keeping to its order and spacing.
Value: 150 mmHg
